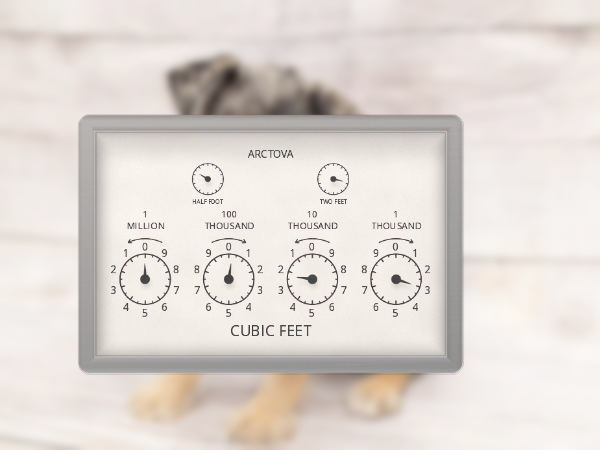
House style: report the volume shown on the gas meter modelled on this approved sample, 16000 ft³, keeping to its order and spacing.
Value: 2300 ft³
